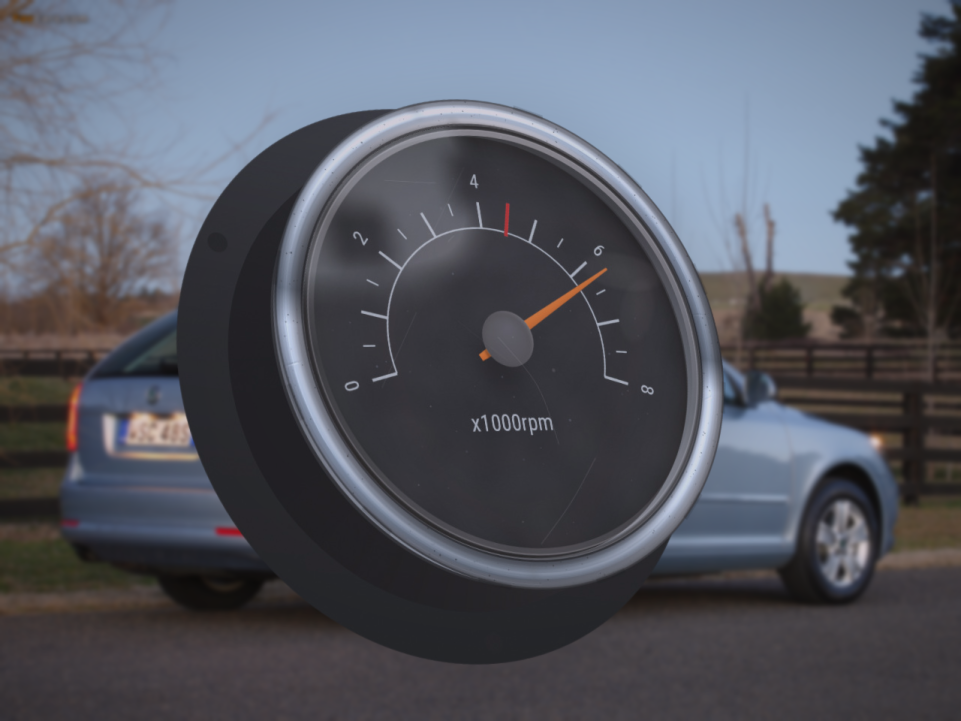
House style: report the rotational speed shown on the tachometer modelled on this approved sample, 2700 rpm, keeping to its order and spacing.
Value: 6250 rpm
